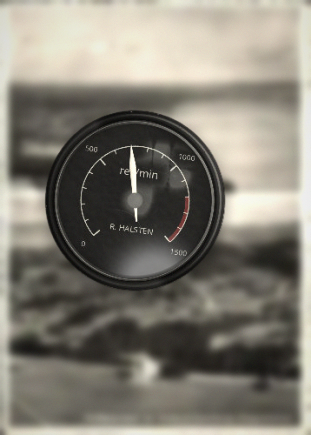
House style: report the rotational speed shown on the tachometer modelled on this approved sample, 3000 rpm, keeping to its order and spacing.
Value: 700 rpm
